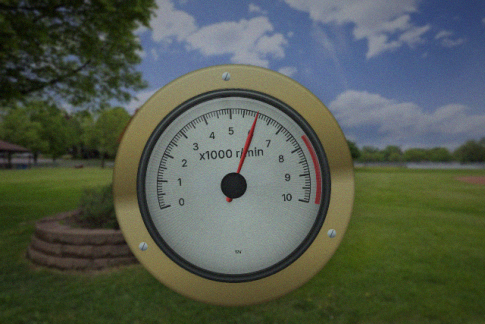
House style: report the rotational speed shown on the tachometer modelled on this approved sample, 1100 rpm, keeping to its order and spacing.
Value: 6000 rpm
